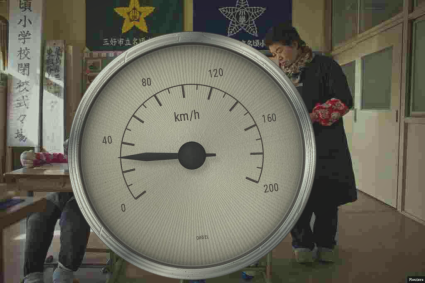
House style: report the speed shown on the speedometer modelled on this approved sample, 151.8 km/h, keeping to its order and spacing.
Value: 30 km/h
